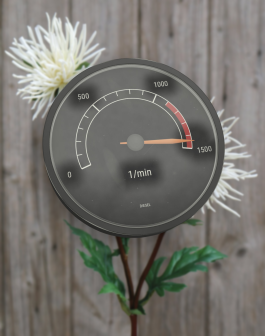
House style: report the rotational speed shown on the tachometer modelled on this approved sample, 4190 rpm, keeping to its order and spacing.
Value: 1450 rpm
